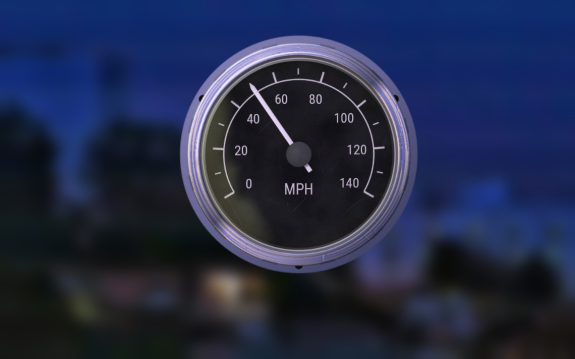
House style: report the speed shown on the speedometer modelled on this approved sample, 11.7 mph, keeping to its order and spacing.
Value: 50 mph
